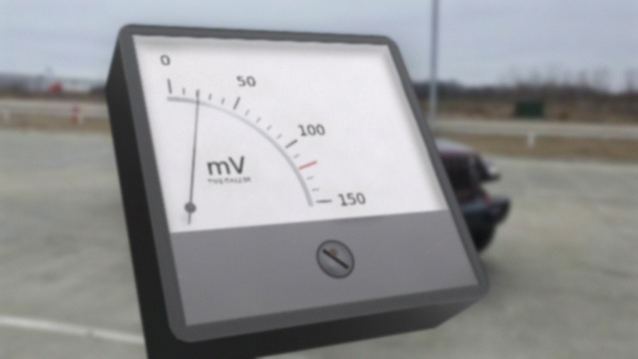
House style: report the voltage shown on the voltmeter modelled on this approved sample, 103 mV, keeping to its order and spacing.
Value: 20 mV
